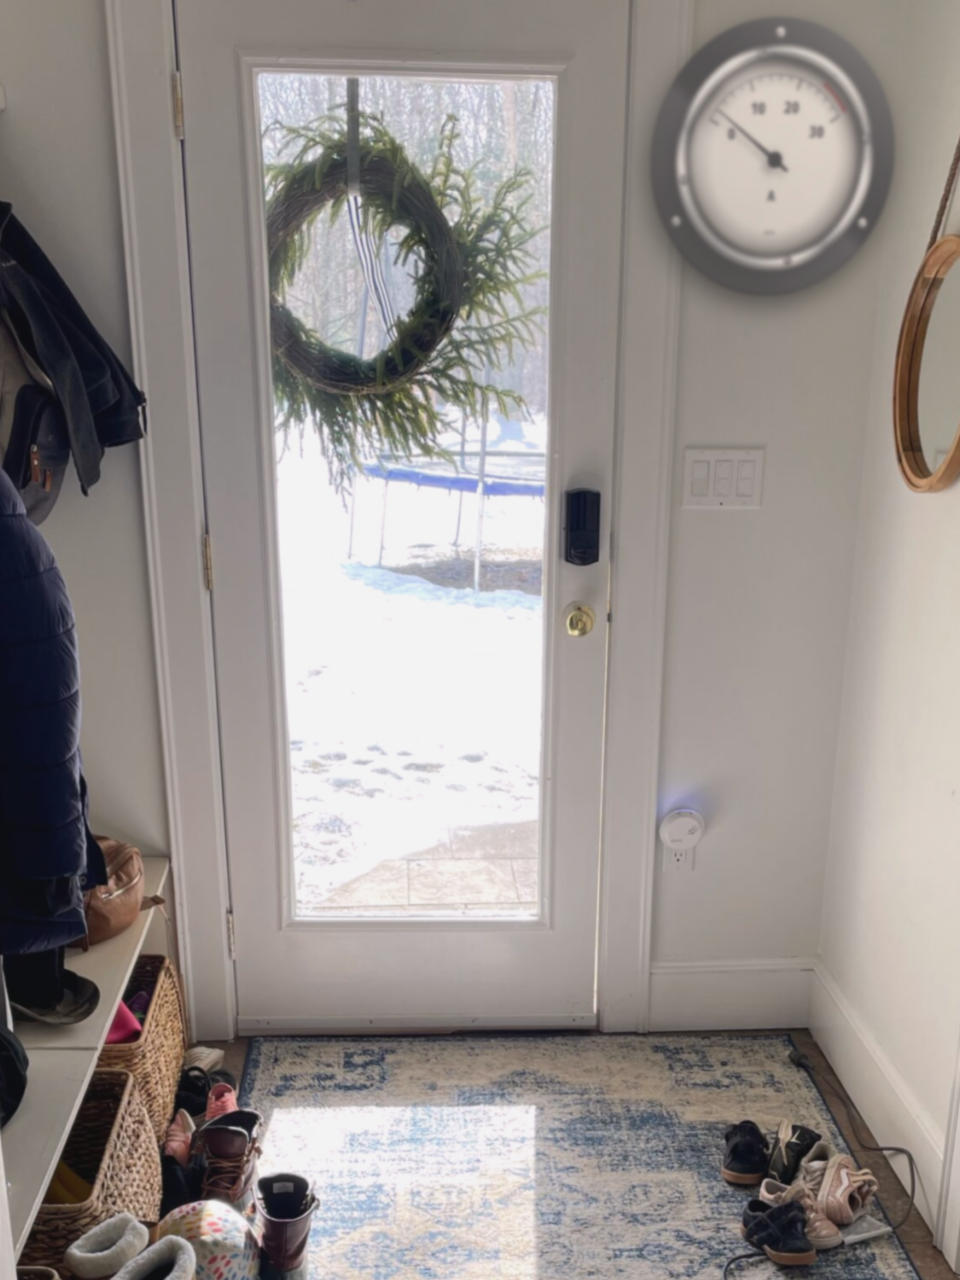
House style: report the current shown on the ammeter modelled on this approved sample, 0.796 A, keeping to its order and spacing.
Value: 2 A
